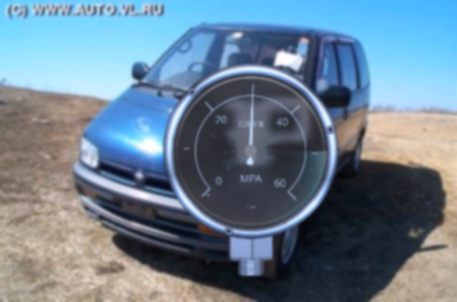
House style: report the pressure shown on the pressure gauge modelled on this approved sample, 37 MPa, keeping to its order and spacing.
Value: 30 MPa
